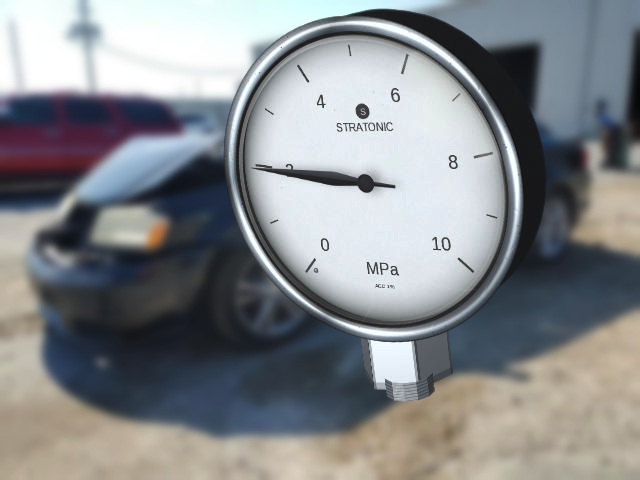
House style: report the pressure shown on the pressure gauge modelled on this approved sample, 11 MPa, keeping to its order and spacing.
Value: 2 MPa
